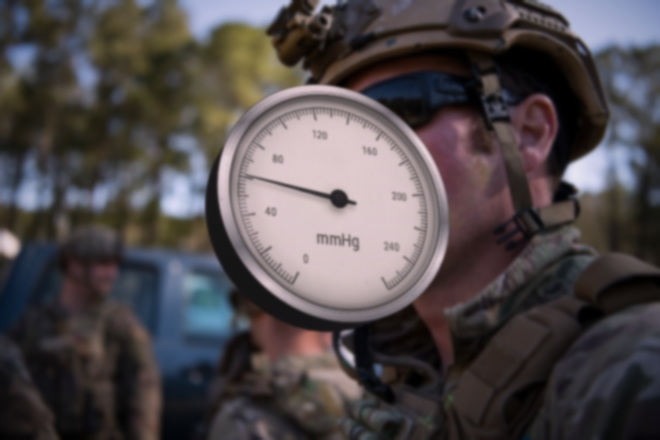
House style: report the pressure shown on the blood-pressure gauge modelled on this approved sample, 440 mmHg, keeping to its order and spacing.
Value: 60 mmHg
